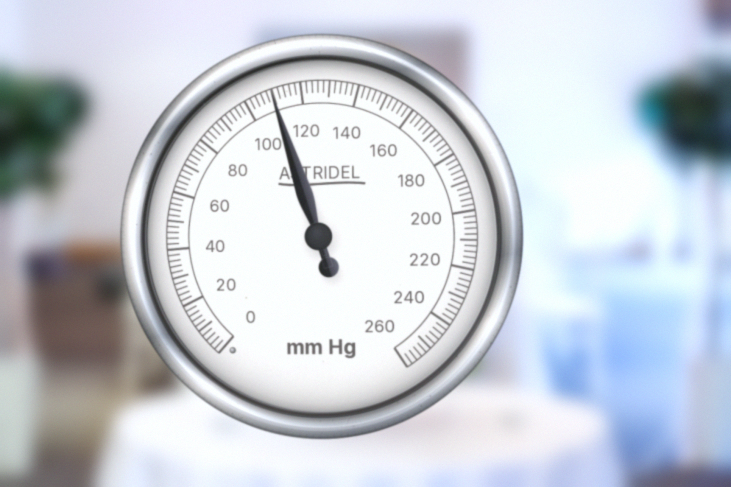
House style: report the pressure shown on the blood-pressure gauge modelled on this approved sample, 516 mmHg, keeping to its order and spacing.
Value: 110 mmHg
